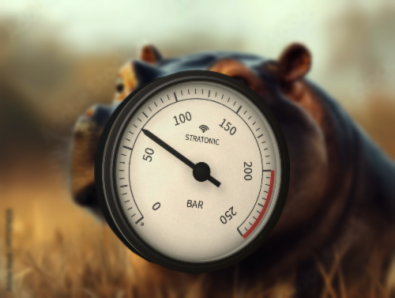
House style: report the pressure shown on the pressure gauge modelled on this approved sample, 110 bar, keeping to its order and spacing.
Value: 65 bar
